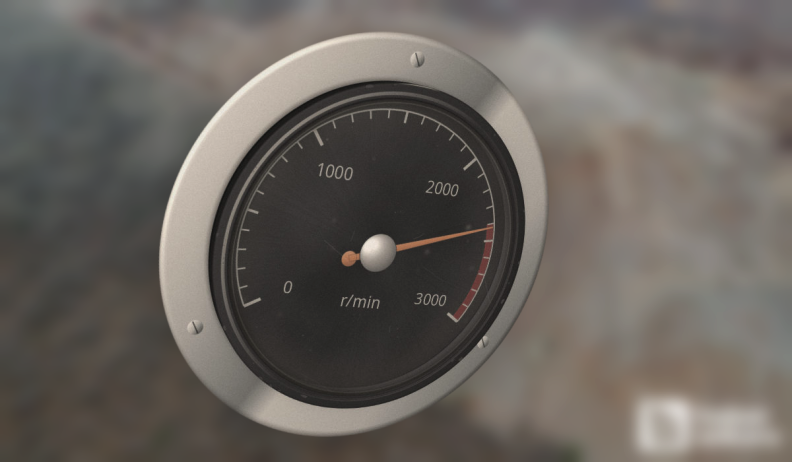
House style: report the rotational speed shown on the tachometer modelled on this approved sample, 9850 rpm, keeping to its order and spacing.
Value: 2400 rpm
